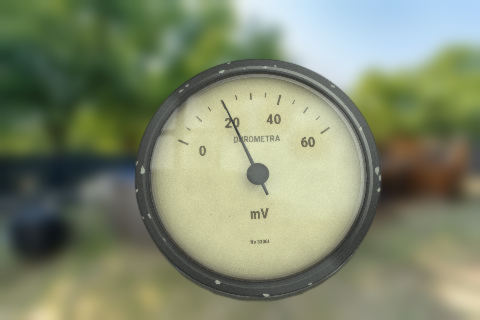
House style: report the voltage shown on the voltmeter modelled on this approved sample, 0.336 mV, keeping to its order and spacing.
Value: 20 mV
